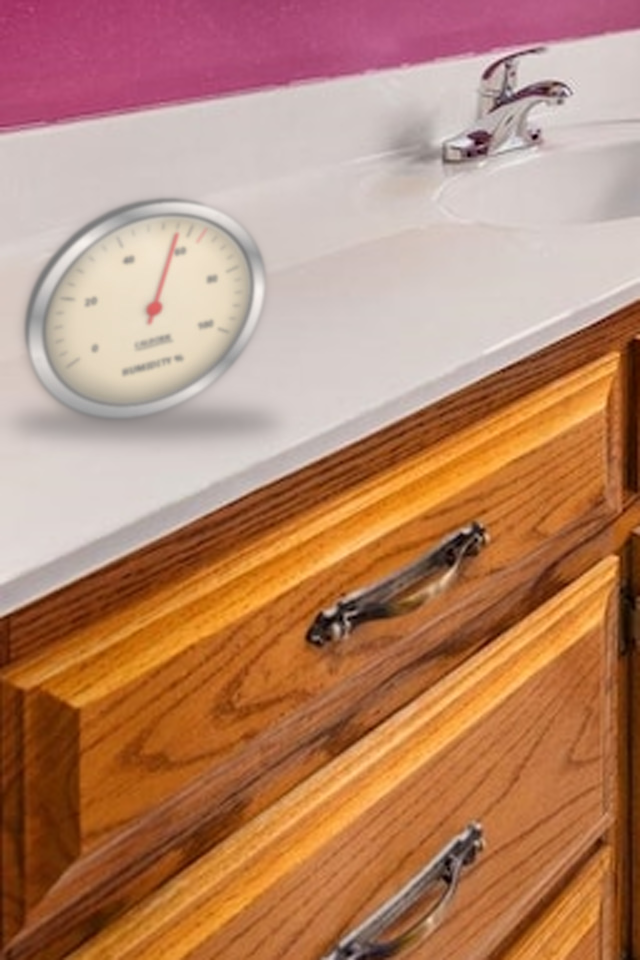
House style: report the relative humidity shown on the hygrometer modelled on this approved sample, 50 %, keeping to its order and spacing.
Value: 56 %
